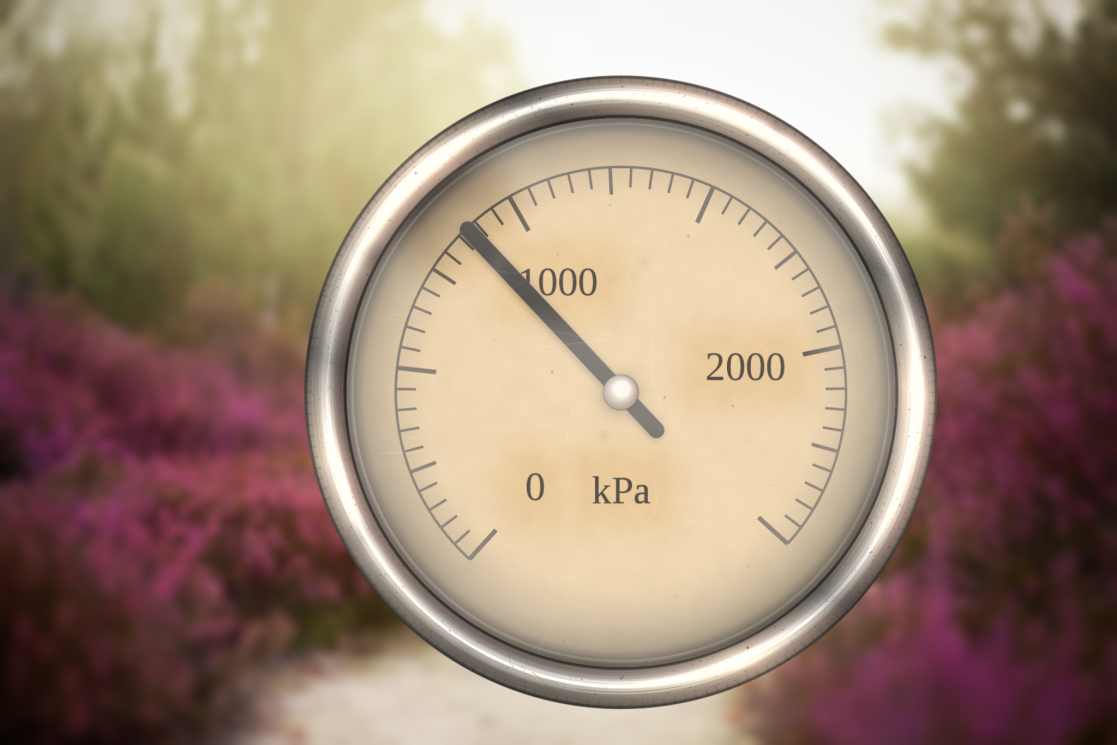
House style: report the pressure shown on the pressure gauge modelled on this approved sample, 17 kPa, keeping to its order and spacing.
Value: 875 kPa
